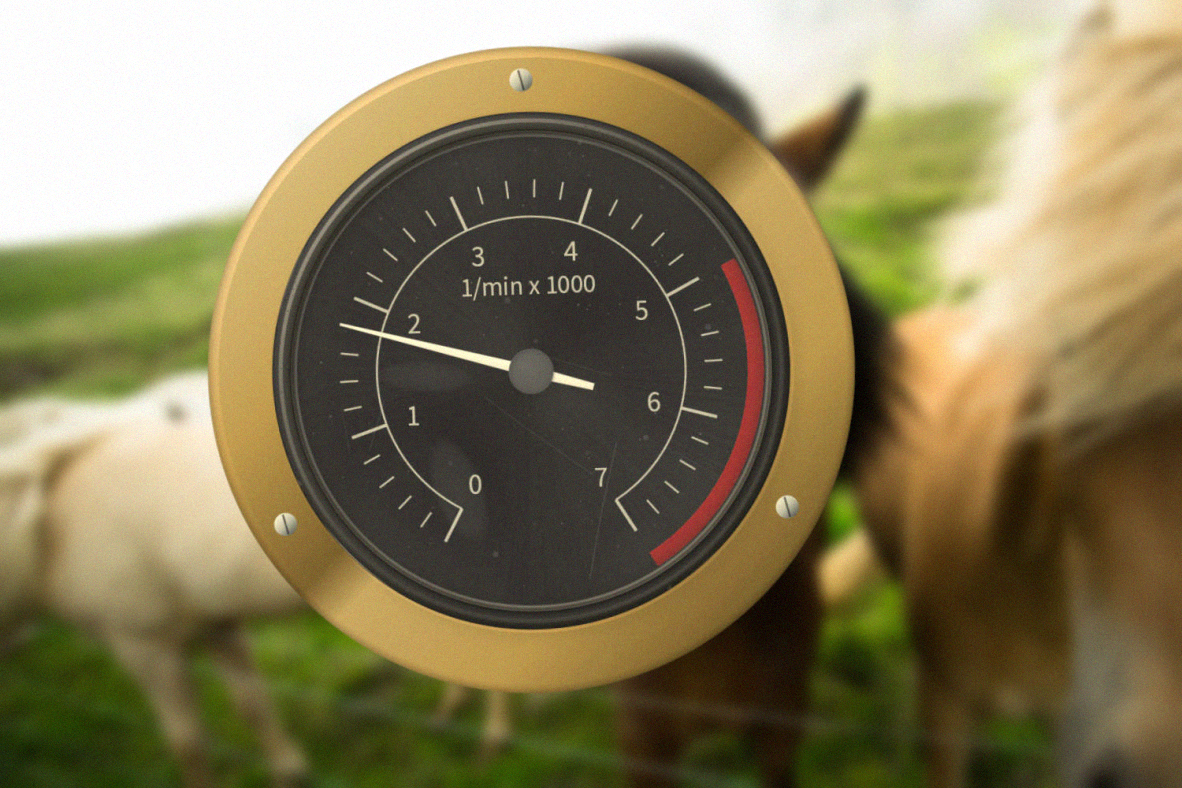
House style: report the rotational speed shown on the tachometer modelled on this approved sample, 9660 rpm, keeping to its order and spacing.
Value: 1800 rpm
